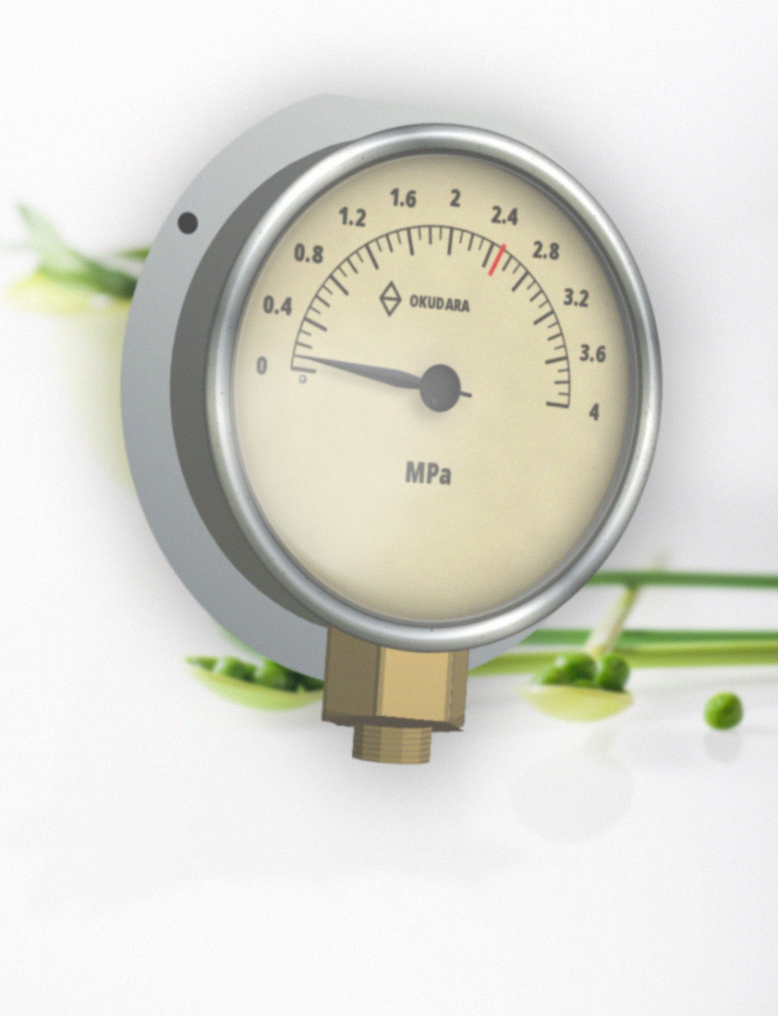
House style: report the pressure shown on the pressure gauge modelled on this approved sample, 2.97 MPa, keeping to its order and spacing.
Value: 0.1 MPa
